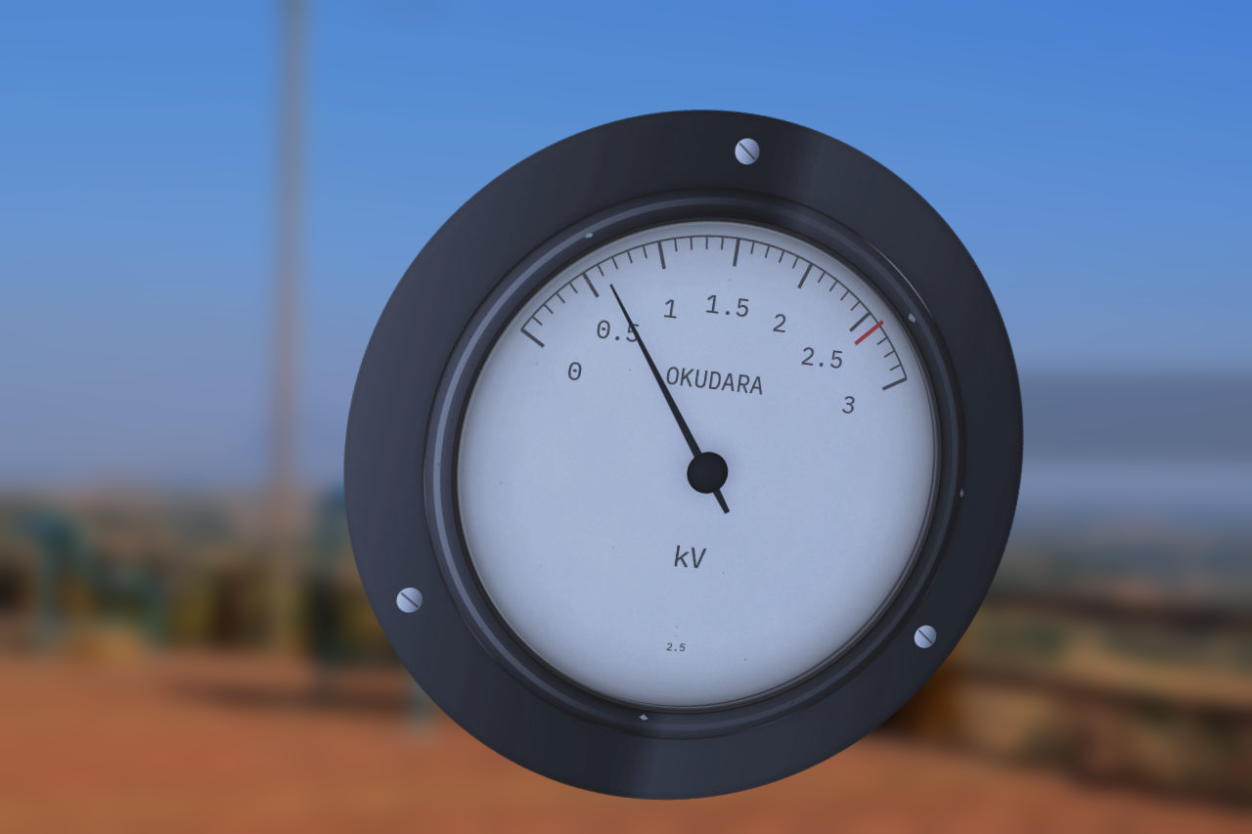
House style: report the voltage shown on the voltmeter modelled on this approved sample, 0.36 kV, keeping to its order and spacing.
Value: 0.6 kV
